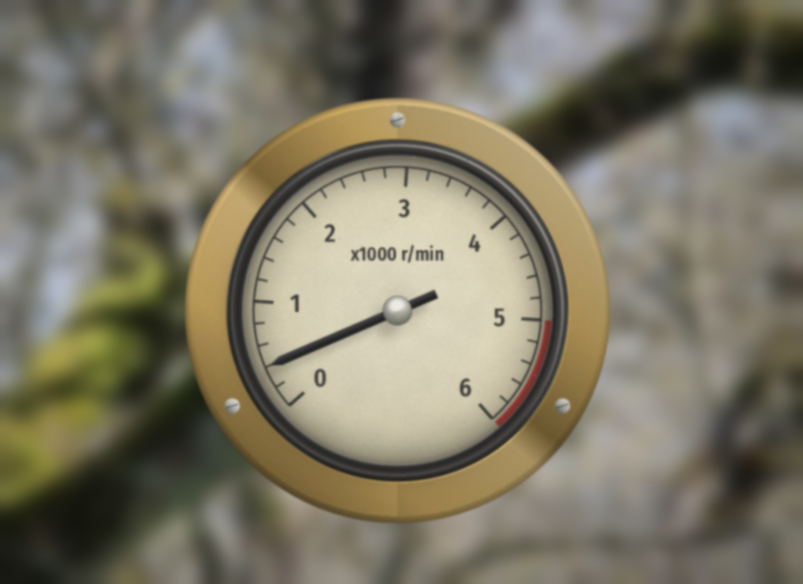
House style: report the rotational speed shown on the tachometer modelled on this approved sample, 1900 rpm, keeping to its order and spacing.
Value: 400 rpm
